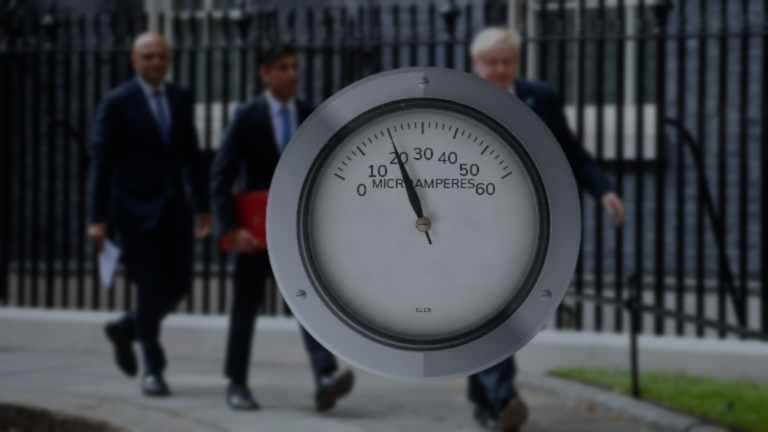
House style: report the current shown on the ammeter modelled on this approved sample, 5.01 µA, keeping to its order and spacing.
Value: 20 µA
